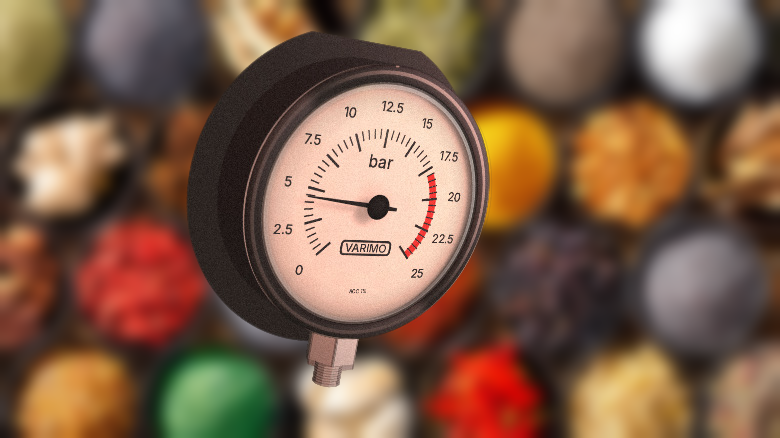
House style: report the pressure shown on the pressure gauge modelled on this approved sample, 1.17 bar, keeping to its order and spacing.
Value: 4.5 bar
